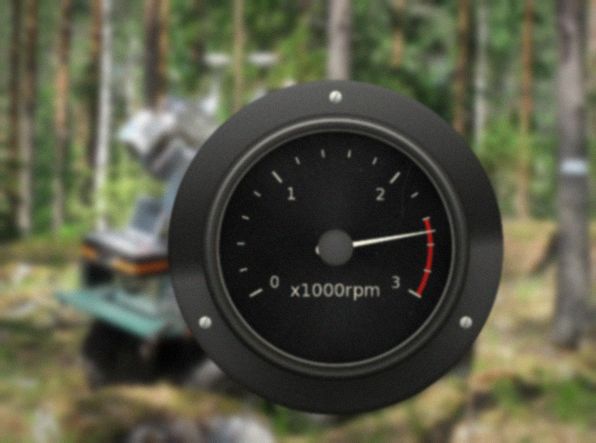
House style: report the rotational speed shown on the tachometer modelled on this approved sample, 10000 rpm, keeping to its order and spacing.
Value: 2500 rpm
